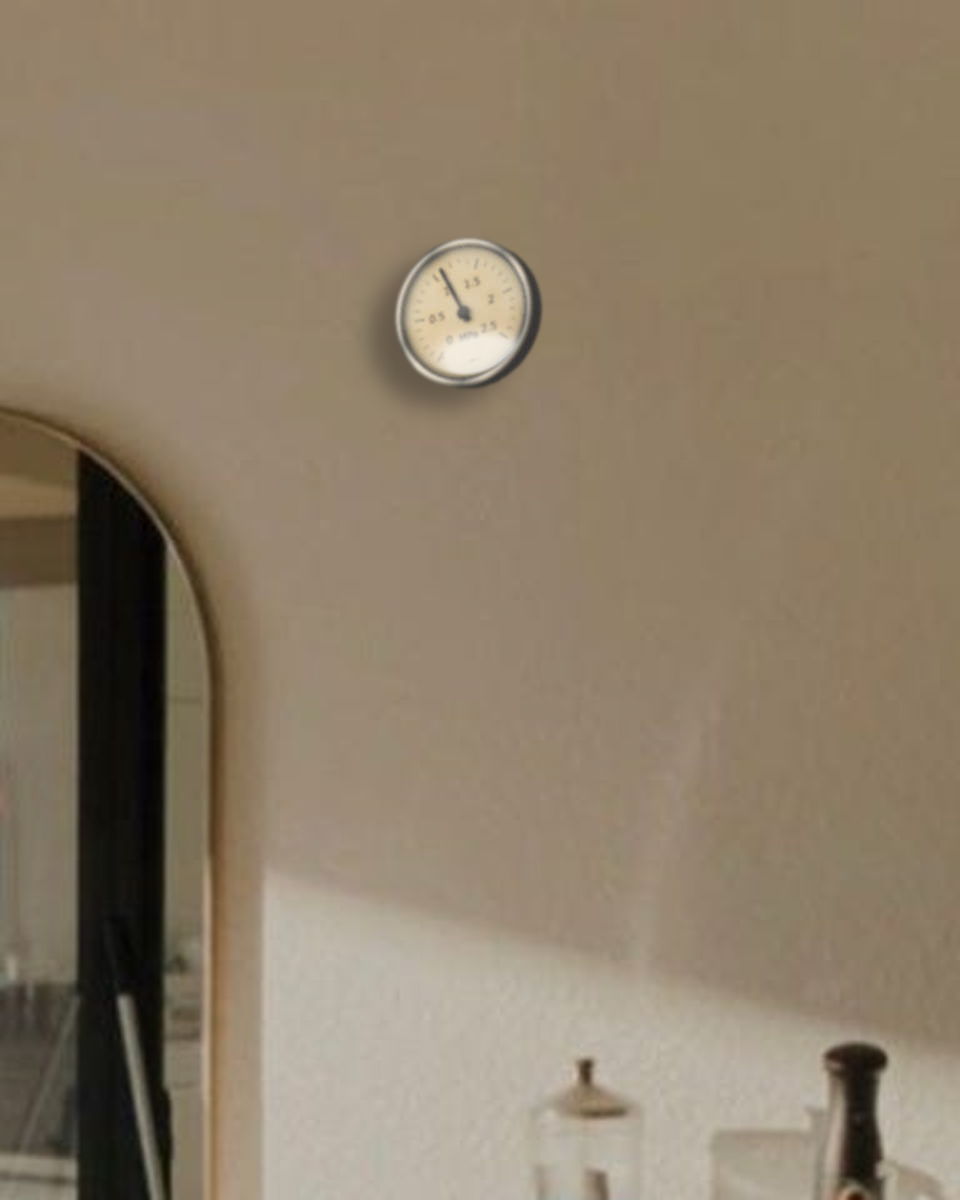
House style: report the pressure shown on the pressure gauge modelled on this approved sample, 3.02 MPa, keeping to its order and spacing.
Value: 1.1 MPa
